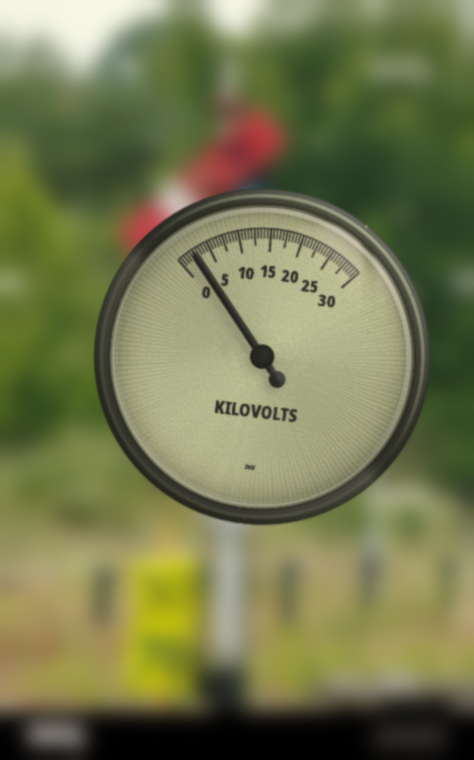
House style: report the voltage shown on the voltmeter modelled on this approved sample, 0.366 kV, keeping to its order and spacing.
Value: 2.5 kV
